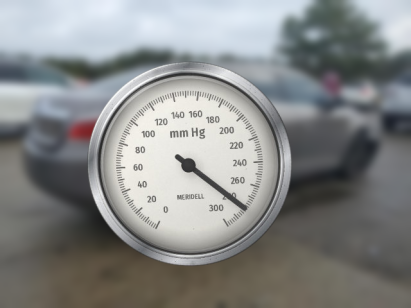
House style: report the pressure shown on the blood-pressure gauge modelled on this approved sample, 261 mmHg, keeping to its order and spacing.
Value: 280 mmHg
